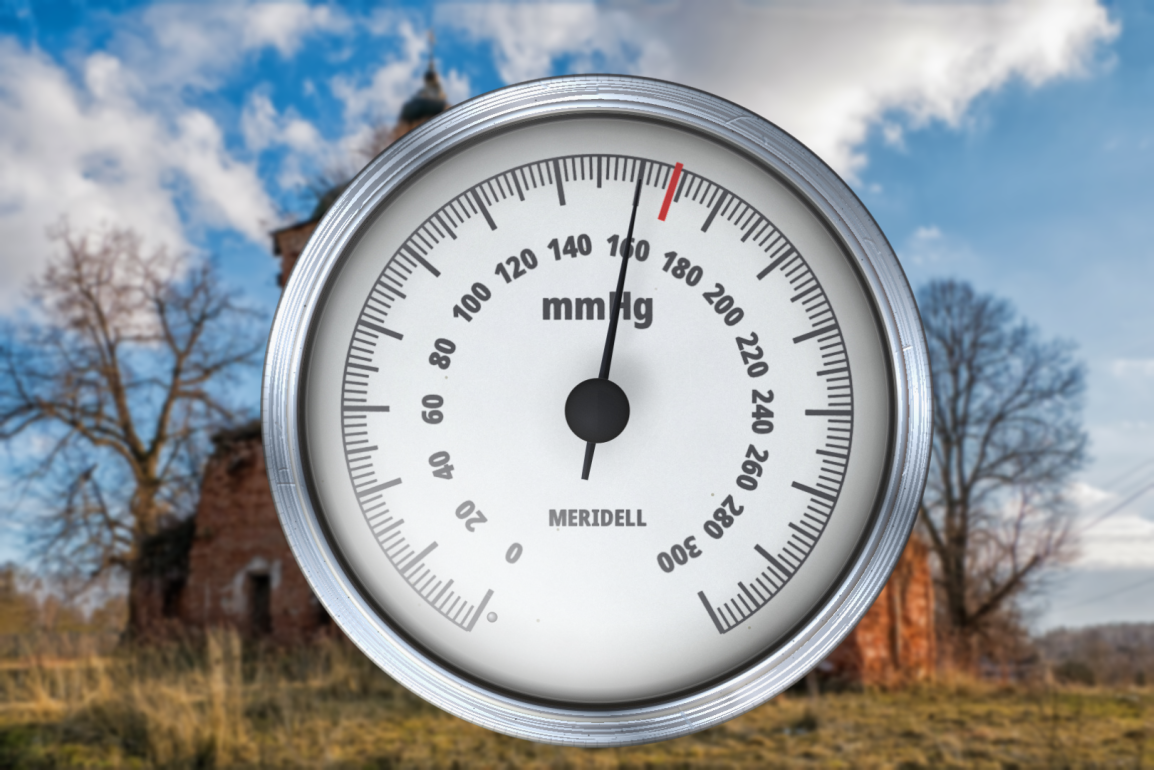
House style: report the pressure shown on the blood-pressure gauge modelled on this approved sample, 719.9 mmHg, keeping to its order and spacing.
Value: 160 mmHg
